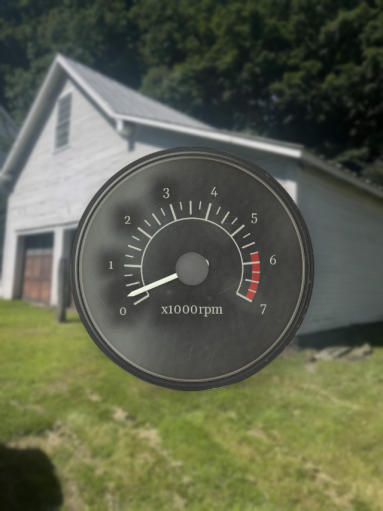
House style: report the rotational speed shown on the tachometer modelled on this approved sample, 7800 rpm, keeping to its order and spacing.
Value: 250 rpm
